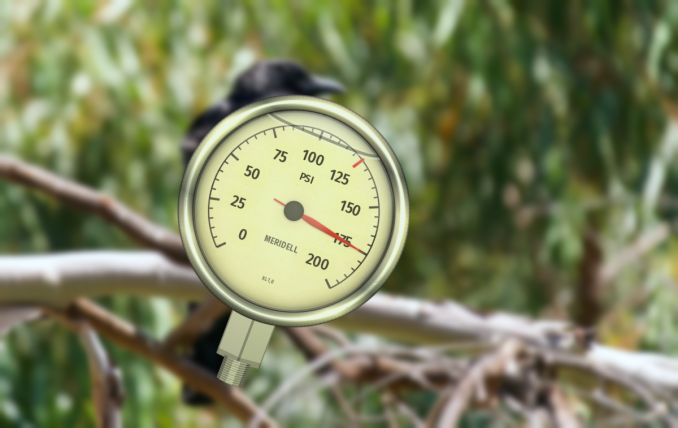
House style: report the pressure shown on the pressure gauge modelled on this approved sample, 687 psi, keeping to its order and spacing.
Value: 175 psi
